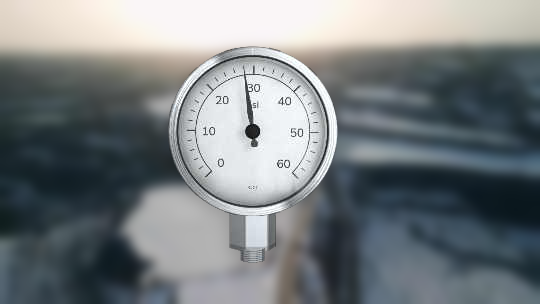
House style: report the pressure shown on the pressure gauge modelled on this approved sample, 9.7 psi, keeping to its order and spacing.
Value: 28 psi
